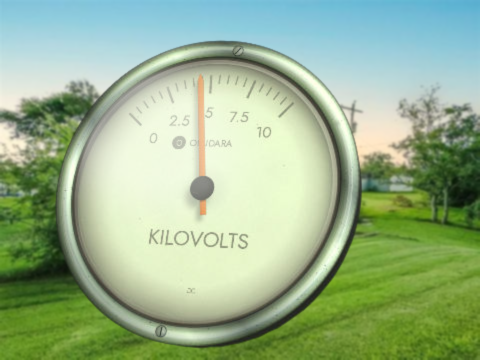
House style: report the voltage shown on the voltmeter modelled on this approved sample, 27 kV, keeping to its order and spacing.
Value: 4.5 kV
